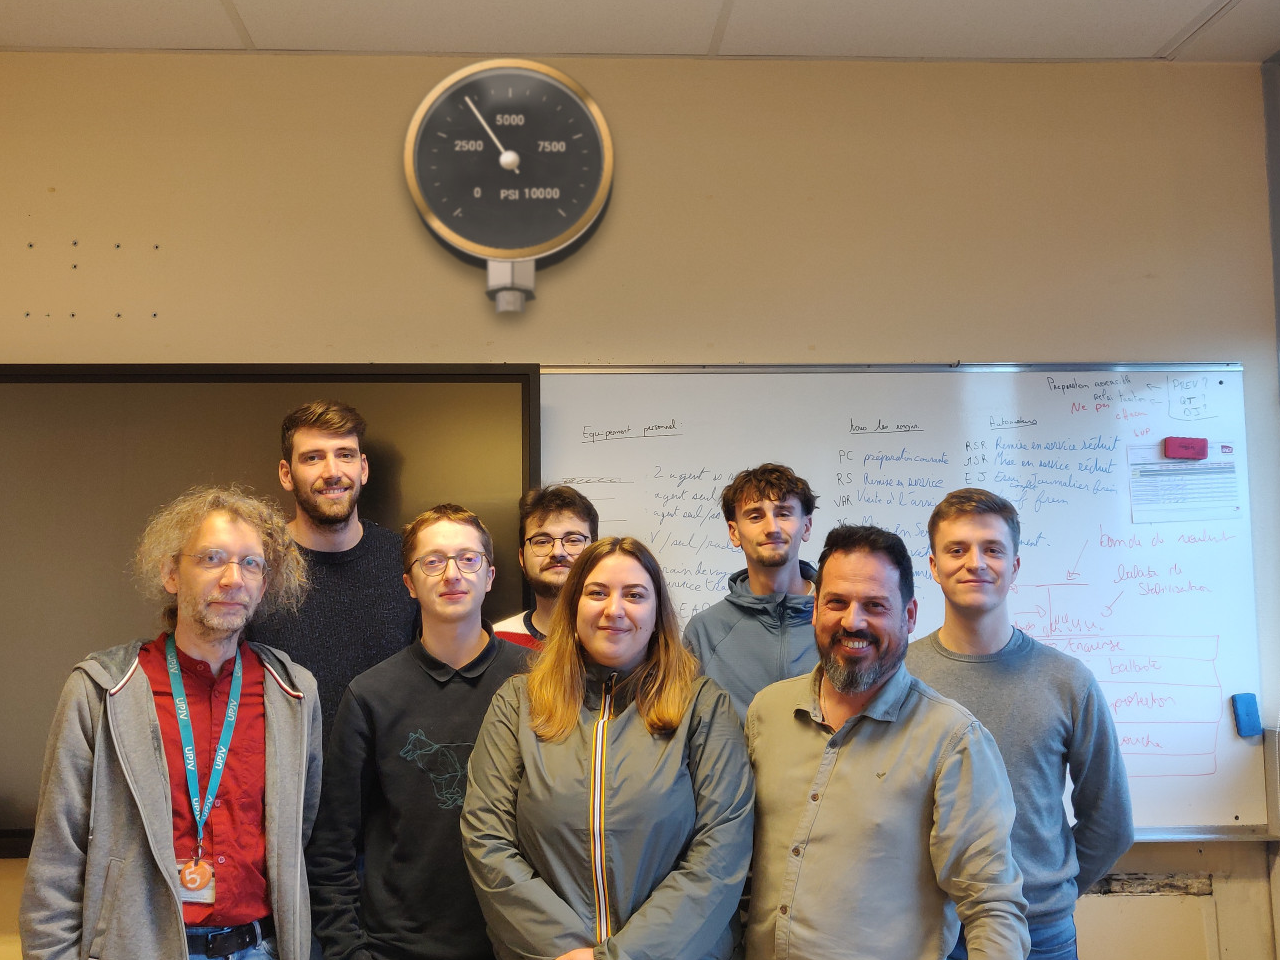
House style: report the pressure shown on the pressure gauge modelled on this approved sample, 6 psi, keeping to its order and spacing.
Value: 3750 psi
